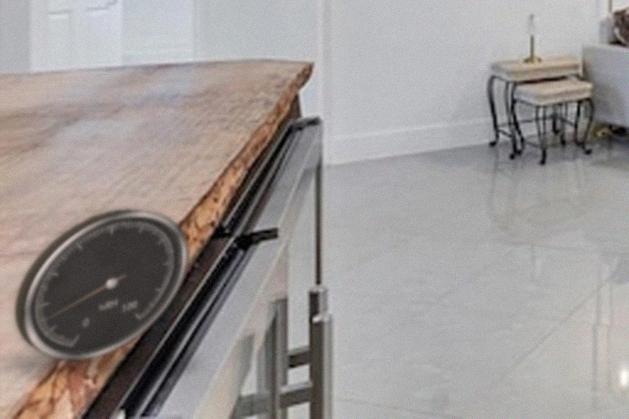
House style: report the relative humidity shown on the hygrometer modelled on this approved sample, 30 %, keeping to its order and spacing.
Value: 15 %
